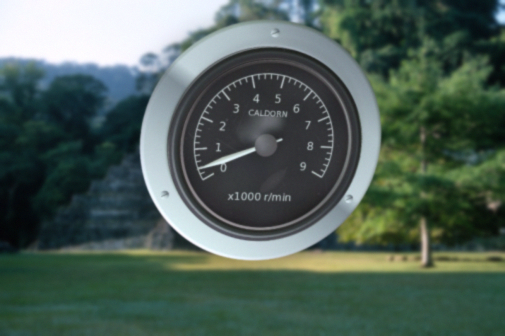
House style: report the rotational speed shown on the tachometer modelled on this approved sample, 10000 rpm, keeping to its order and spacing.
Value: 400 rpm
